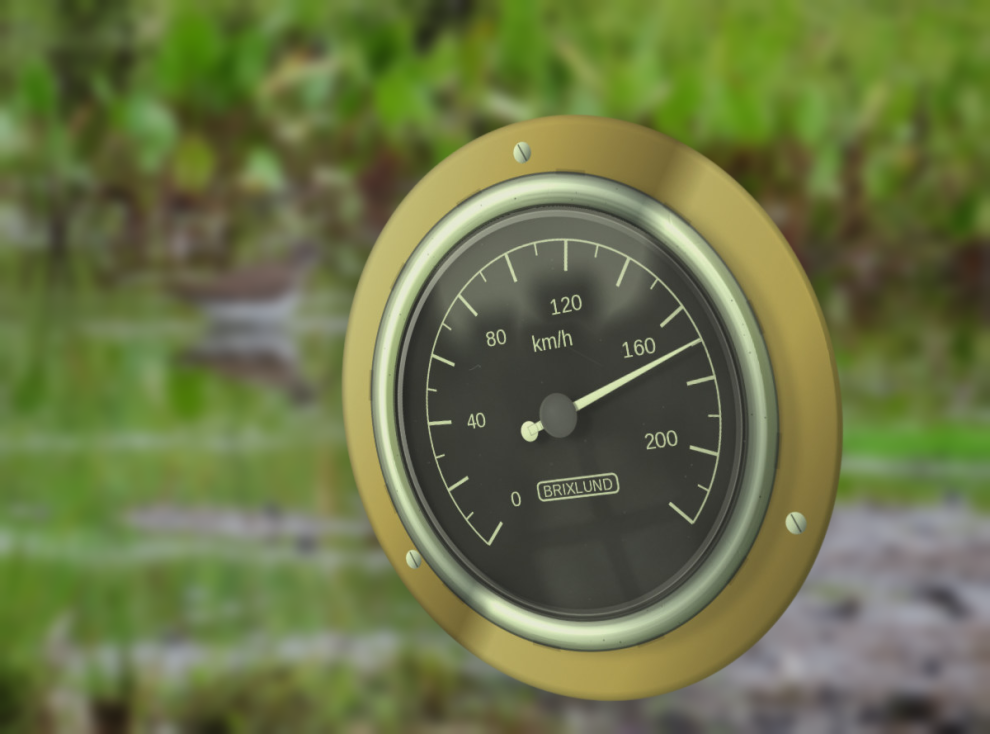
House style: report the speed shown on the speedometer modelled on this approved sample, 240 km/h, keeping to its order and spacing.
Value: 170 km/h
